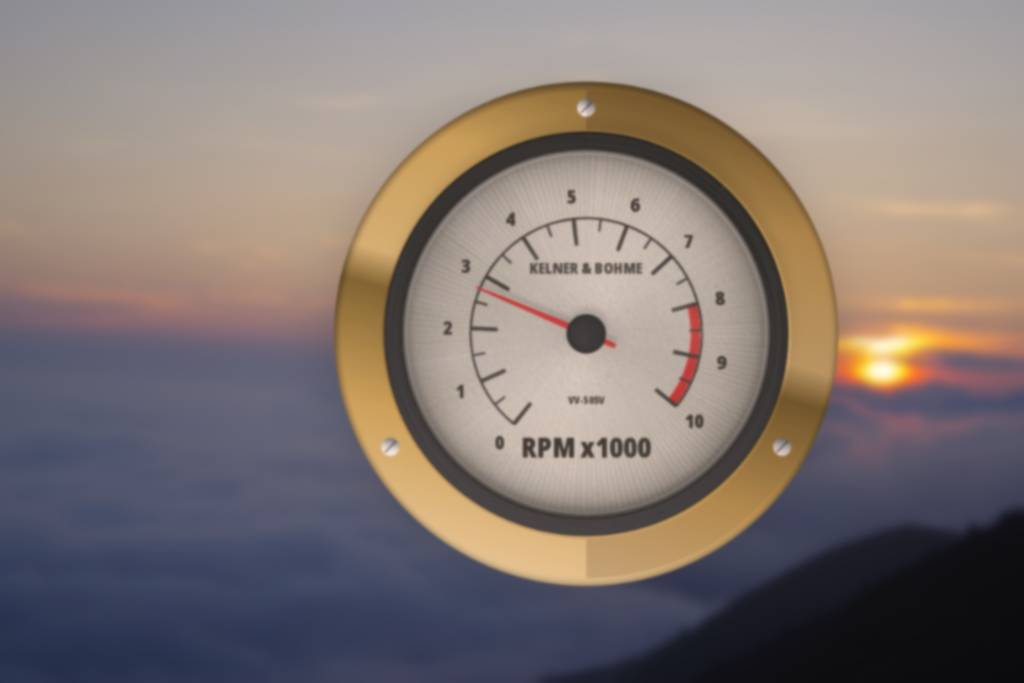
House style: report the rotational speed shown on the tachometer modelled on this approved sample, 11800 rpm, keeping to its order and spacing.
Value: 2750 rpm
